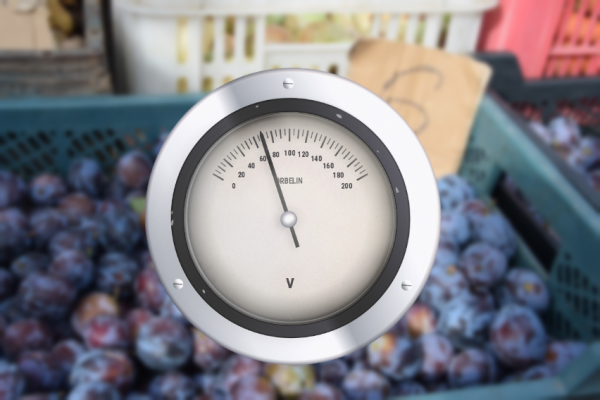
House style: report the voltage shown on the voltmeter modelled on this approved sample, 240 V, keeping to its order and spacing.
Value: 70 V
